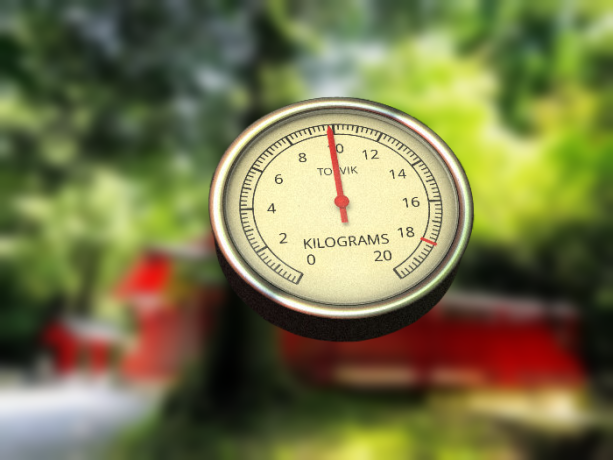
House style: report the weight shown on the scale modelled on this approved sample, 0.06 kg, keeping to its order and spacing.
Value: 9.8 kg
